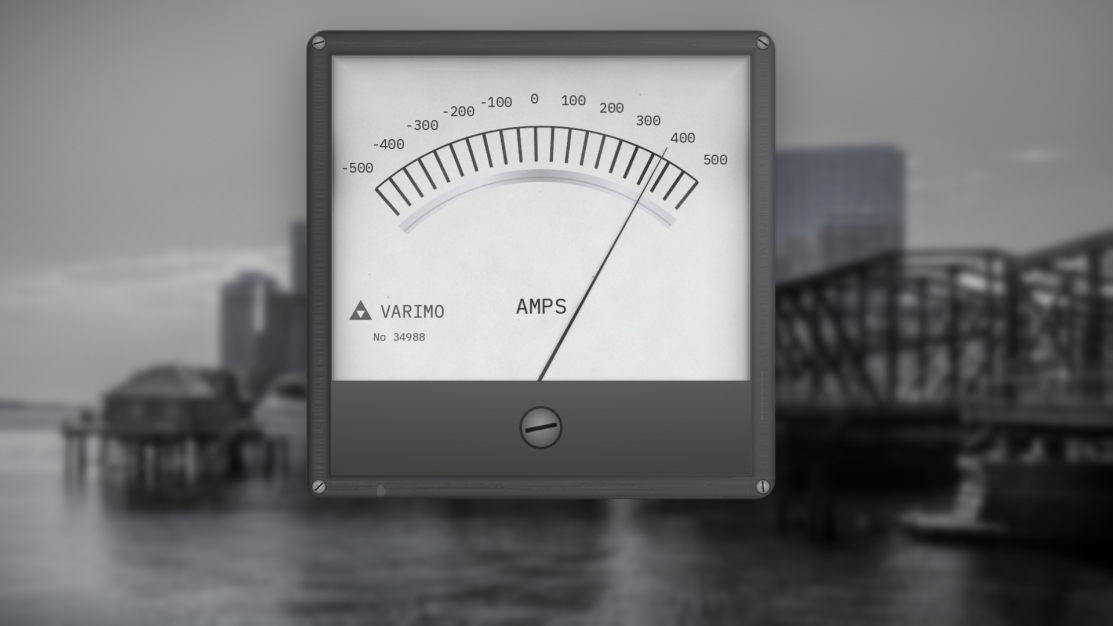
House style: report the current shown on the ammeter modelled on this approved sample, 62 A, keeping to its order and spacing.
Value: 375 A
